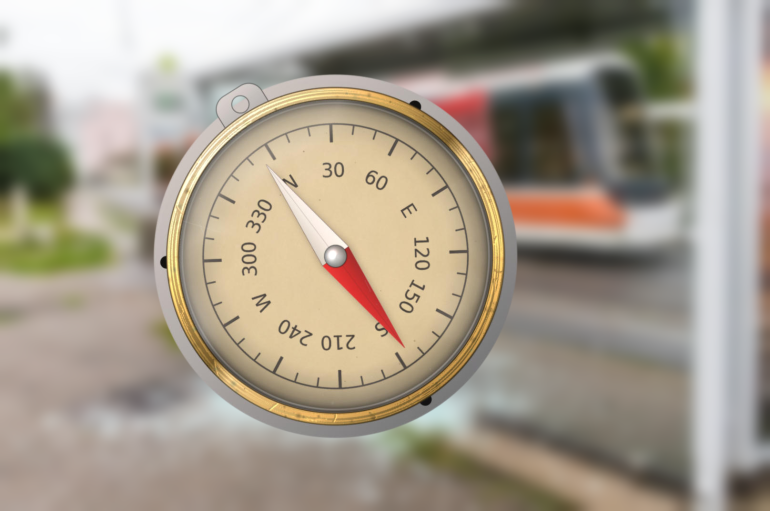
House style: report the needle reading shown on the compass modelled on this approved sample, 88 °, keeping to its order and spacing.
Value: 175 °
